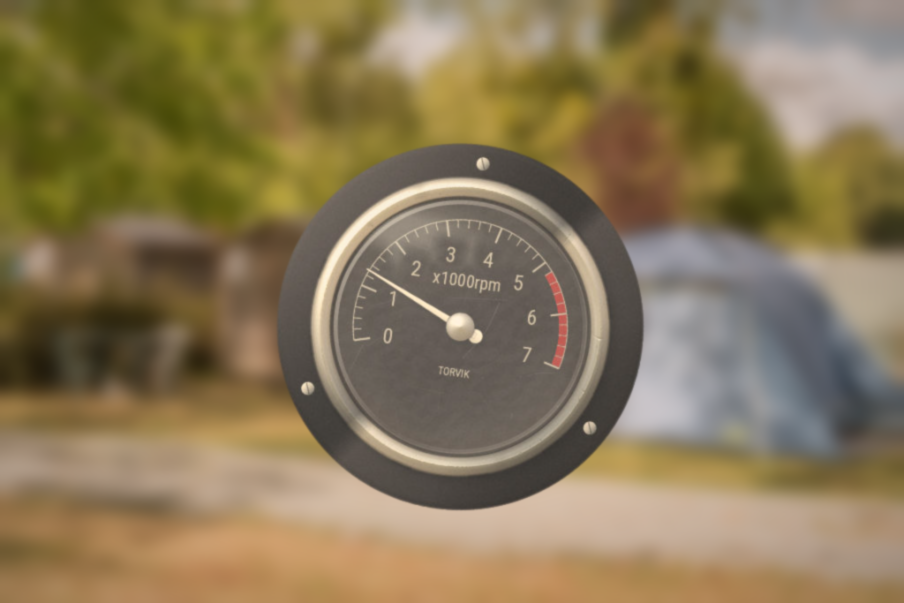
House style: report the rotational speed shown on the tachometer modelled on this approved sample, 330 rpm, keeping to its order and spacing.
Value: 1300 rpm
